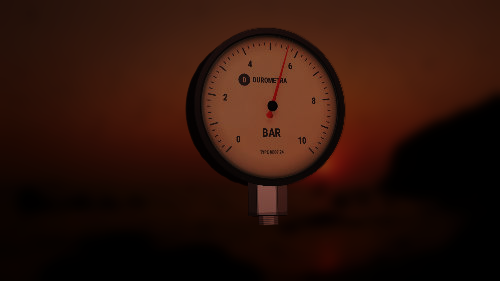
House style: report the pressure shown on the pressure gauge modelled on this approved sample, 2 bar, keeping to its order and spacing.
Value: 5.6 bar
